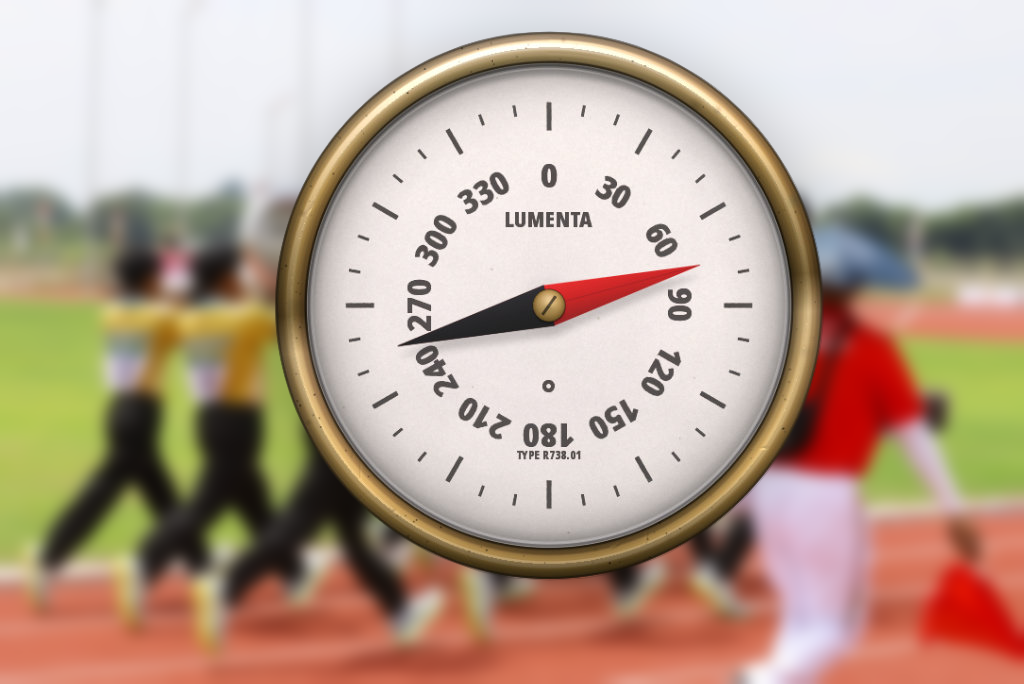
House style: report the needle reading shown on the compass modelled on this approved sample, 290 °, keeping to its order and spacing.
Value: 75 °
